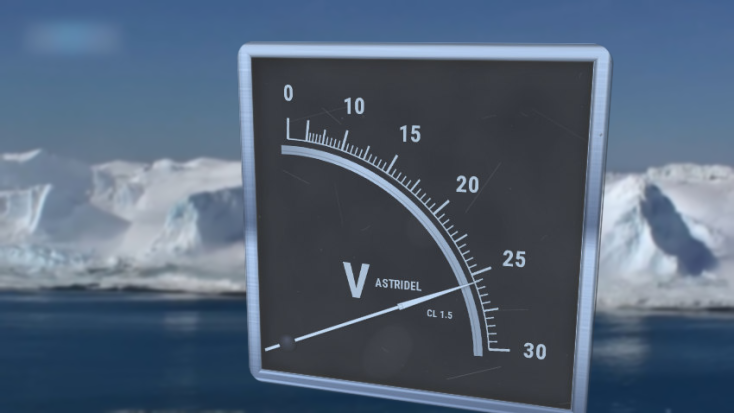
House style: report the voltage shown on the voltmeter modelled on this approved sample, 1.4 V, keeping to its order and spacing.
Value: 25.5 V
